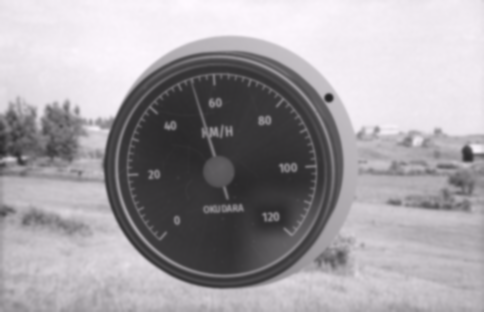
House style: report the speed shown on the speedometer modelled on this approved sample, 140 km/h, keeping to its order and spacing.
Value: 54 km/h
